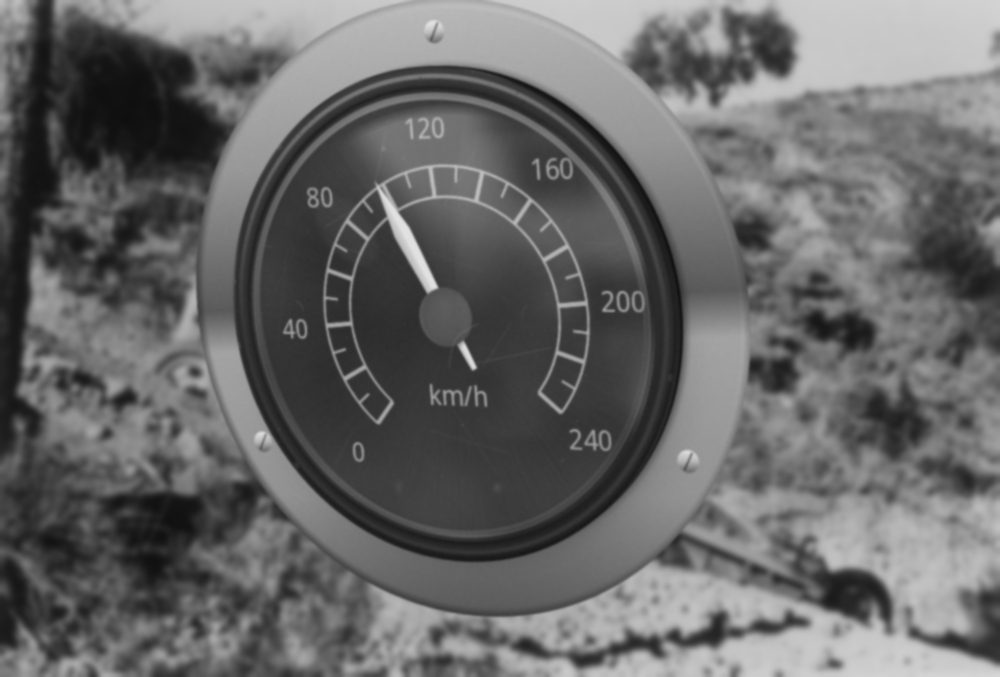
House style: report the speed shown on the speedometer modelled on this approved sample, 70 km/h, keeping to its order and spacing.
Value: 100 km/h
